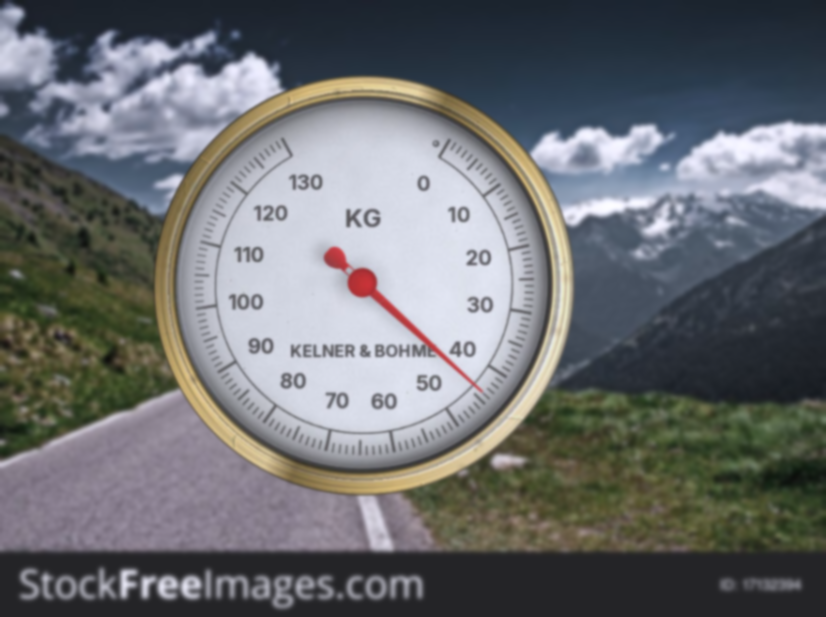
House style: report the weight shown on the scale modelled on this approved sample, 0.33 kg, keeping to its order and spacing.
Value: 44 kg
